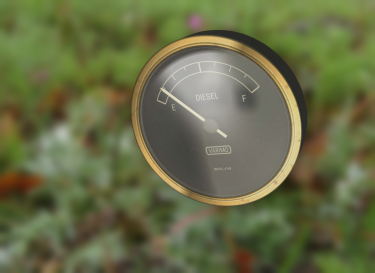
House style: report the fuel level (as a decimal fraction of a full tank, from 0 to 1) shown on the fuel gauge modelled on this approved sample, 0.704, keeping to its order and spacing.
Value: 0.125
